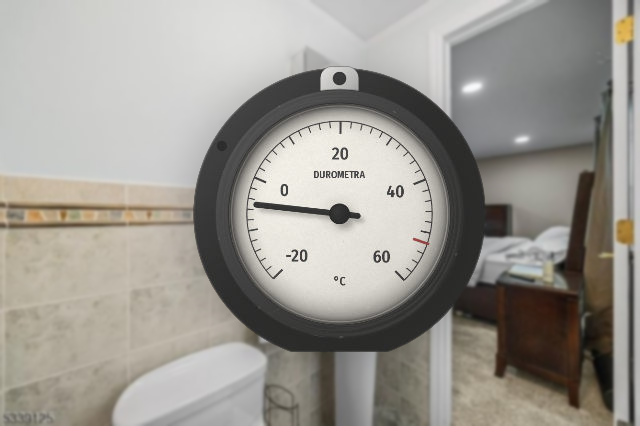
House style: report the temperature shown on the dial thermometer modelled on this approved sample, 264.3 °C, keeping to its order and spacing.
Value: -5 °C
